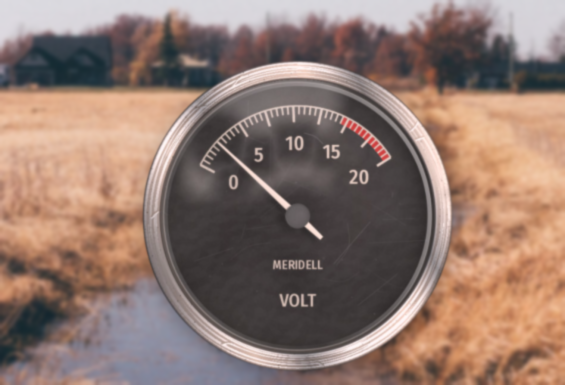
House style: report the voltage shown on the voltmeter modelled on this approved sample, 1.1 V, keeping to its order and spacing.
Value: 2.5 V
